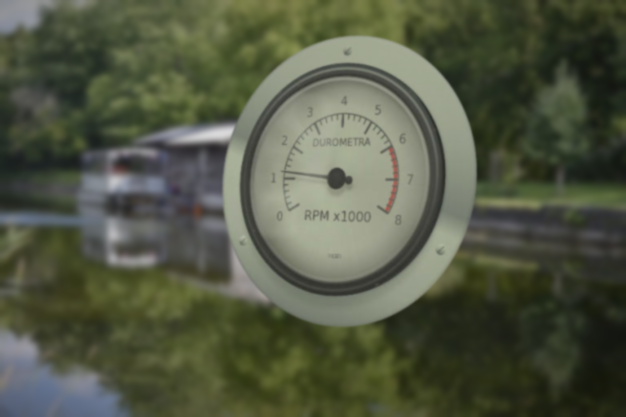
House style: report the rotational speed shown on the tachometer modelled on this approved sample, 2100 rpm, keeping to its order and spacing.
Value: 1200 rpm
